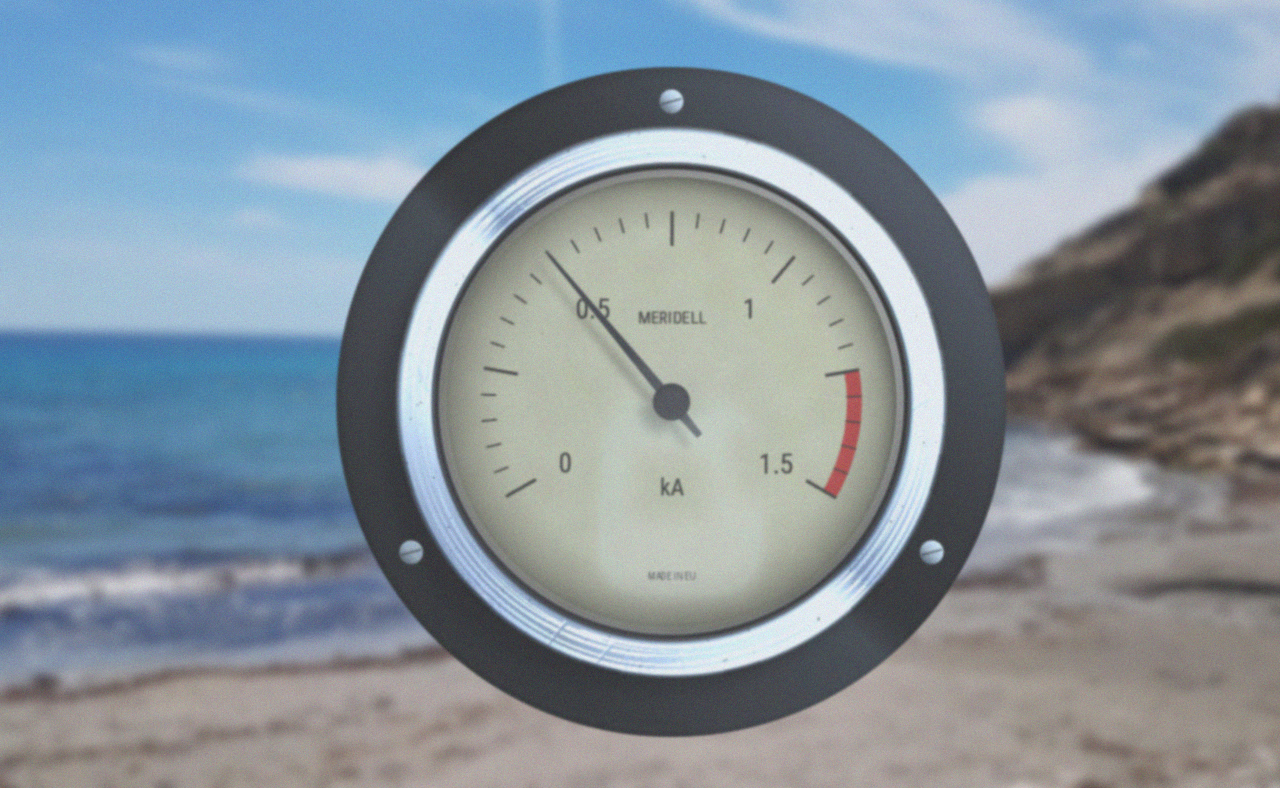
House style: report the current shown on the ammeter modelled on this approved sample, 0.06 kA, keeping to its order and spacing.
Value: 0.5 kA
